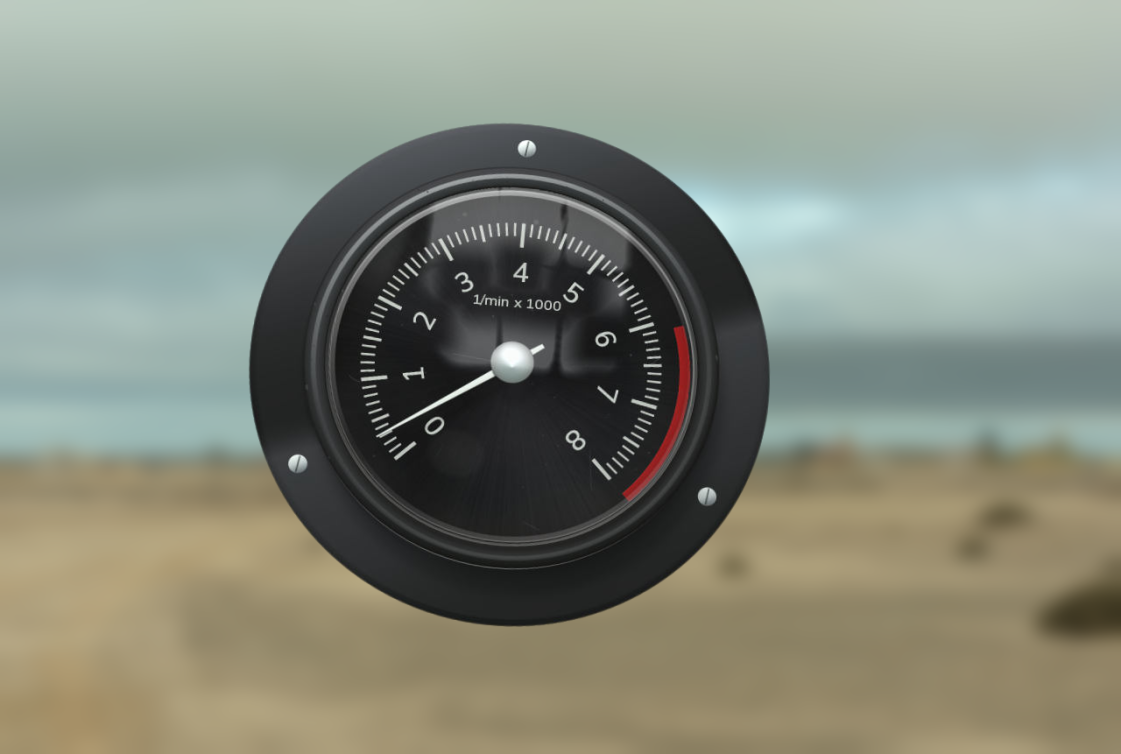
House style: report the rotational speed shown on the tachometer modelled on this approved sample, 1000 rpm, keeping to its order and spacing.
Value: 300 rpm
